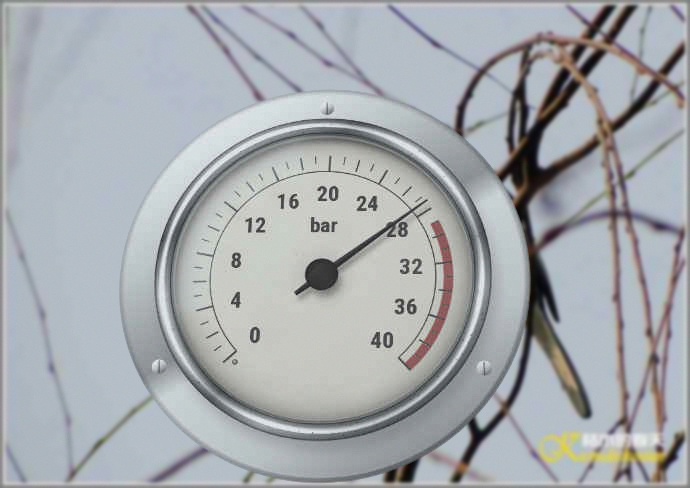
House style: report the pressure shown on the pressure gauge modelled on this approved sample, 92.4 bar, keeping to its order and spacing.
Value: 27.5 bar
